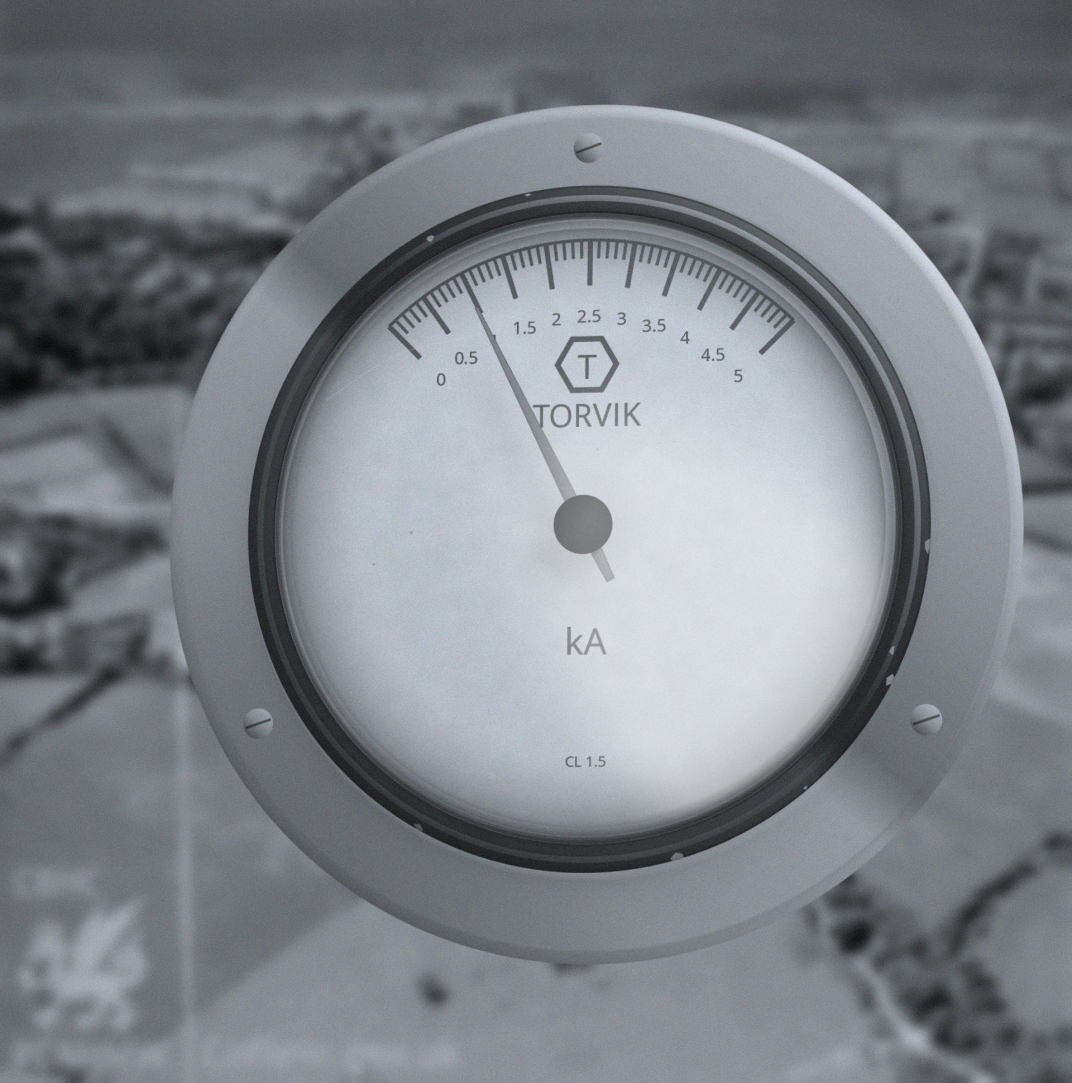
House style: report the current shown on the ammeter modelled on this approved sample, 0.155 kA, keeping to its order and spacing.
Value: 1 kA
